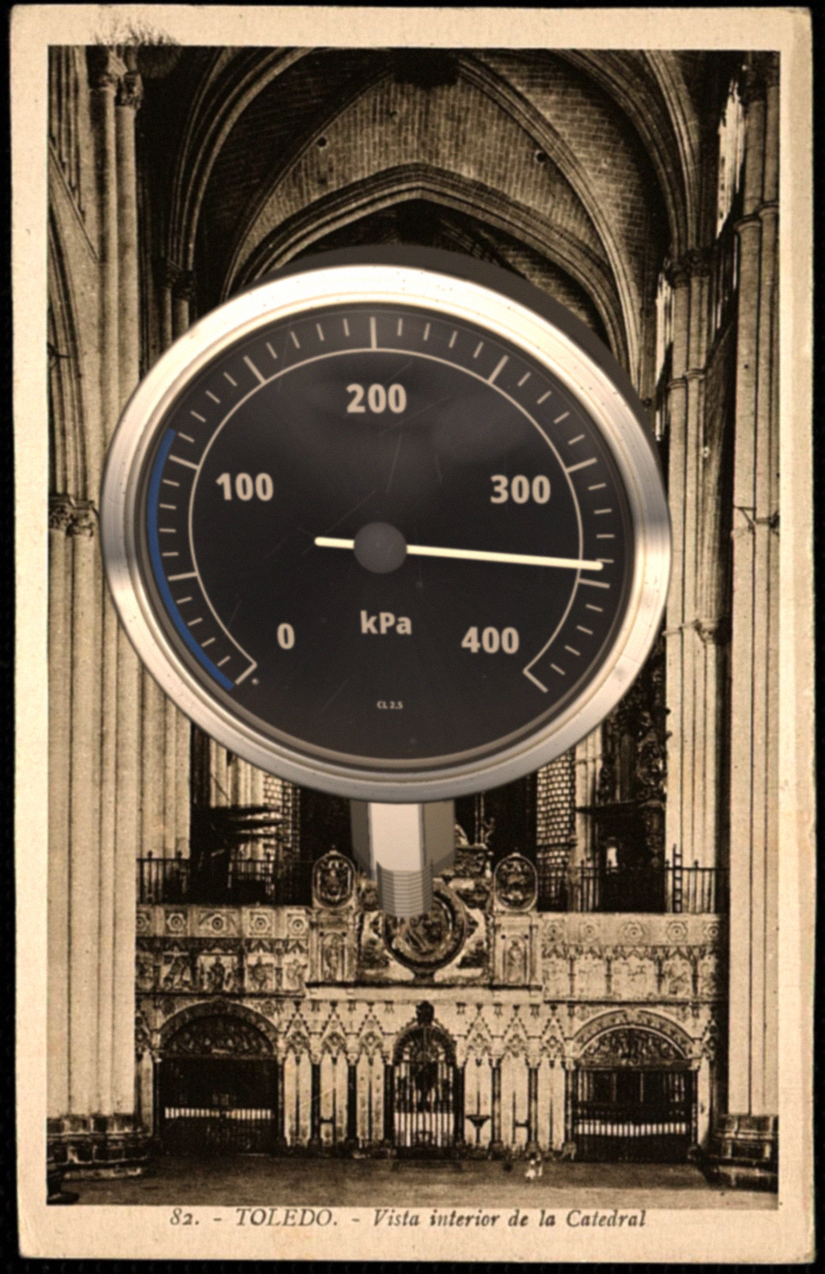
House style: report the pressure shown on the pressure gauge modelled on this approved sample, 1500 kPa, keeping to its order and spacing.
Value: 340 kPa
